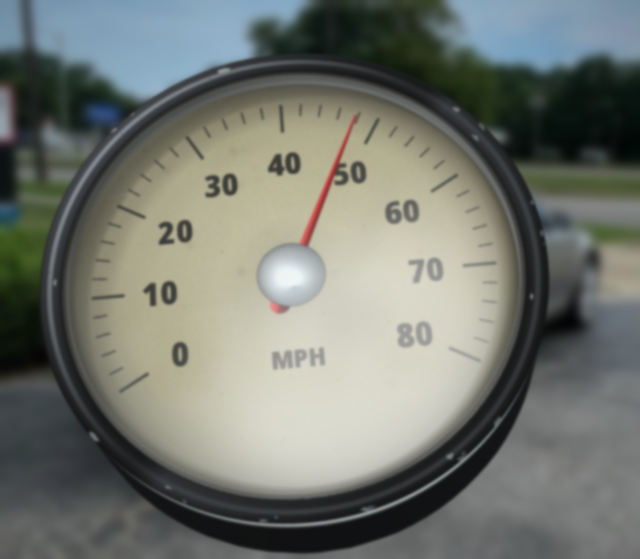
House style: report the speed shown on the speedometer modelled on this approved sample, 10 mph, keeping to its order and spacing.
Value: 48 mph
